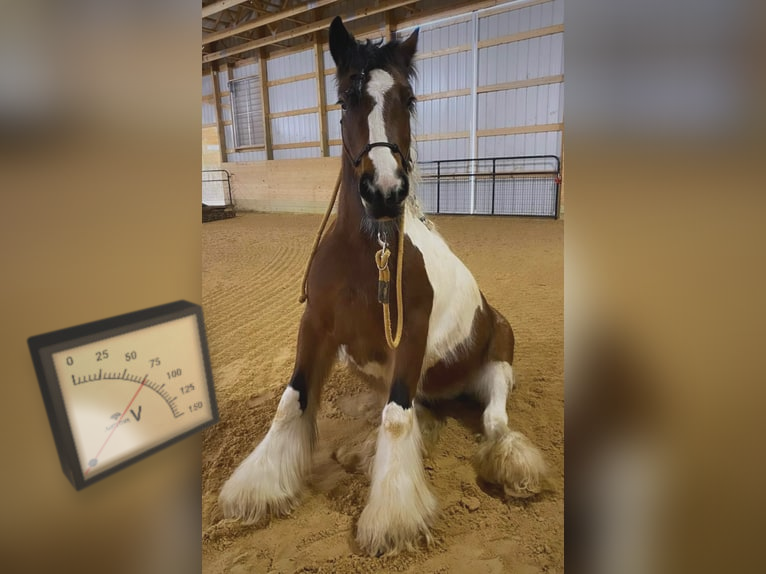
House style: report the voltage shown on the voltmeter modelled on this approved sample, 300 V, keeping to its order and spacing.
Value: 75 V
